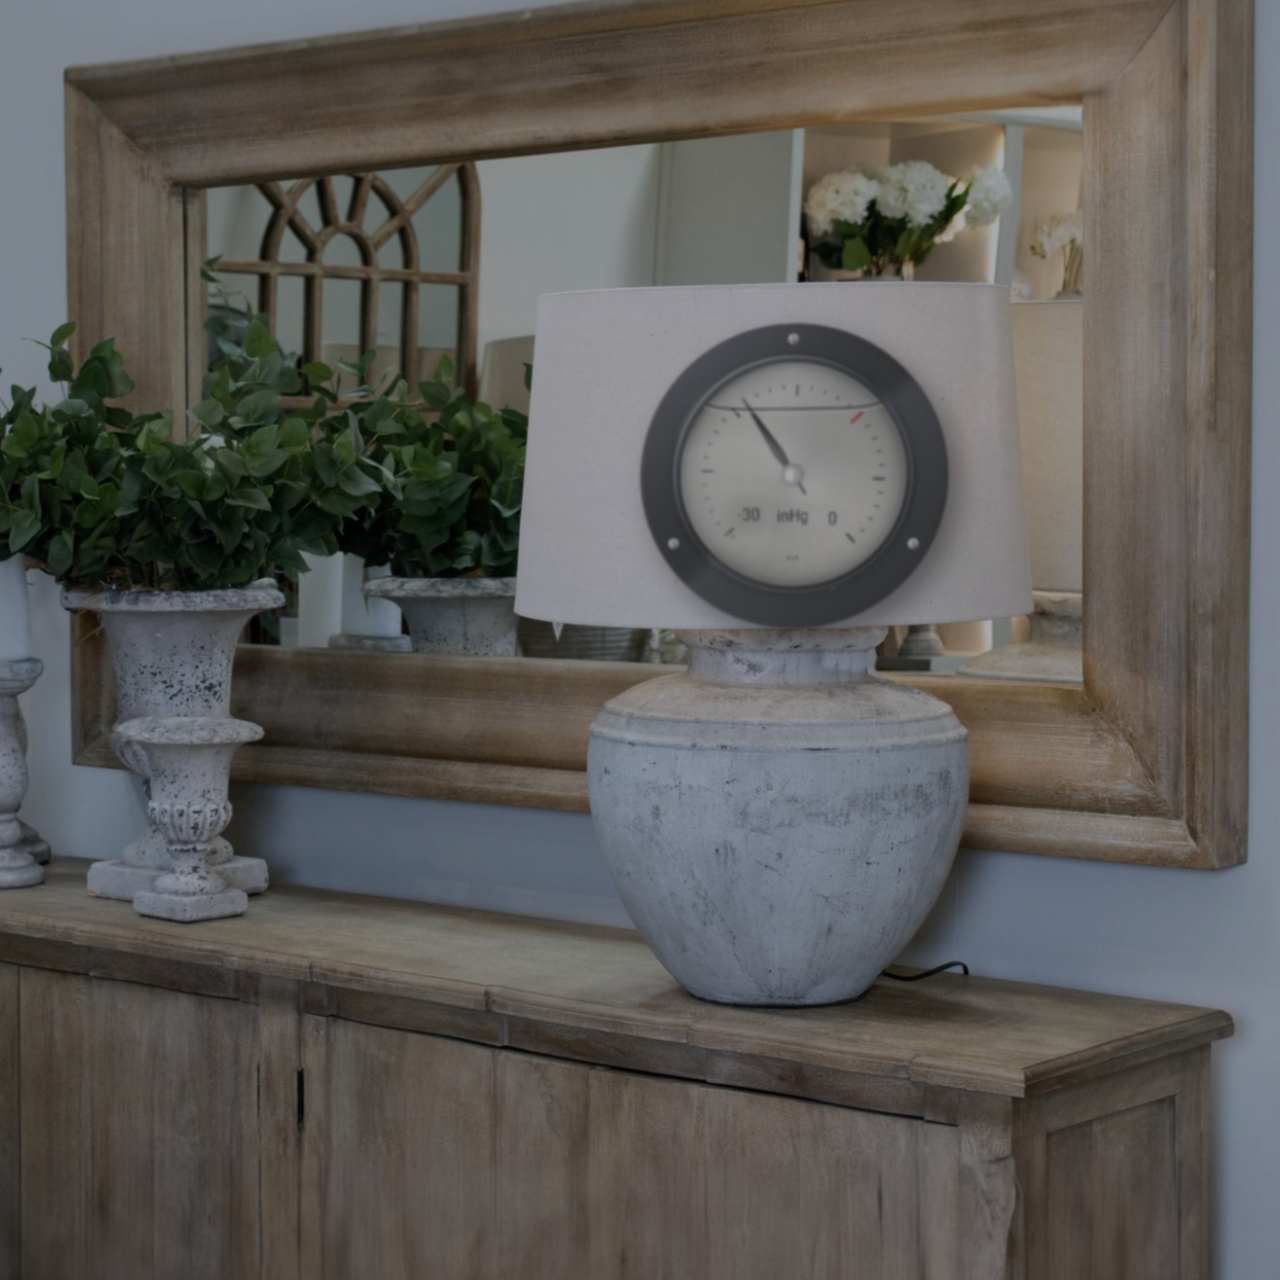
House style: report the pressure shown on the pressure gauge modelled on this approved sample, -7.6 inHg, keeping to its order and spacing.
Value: -19 inHg
